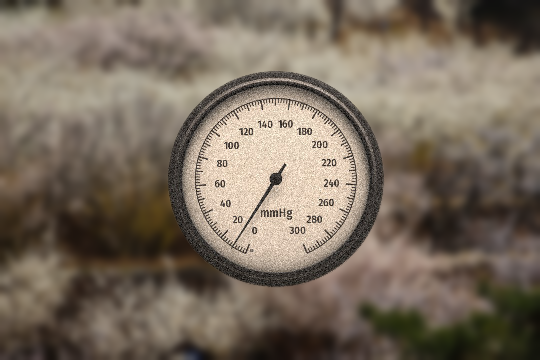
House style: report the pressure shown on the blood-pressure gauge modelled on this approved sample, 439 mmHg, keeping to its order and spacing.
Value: 10 mmHg
